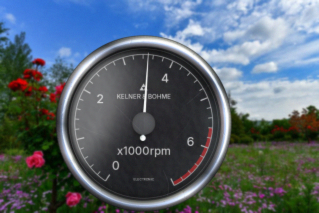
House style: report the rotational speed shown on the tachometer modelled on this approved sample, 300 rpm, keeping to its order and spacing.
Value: 3500 rpm
